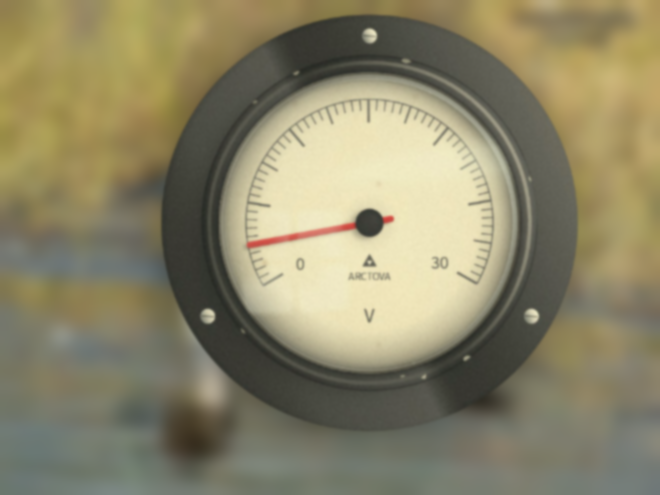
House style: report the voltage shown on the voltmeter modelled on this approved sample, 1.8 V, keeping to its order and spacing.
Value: 2.5 V
